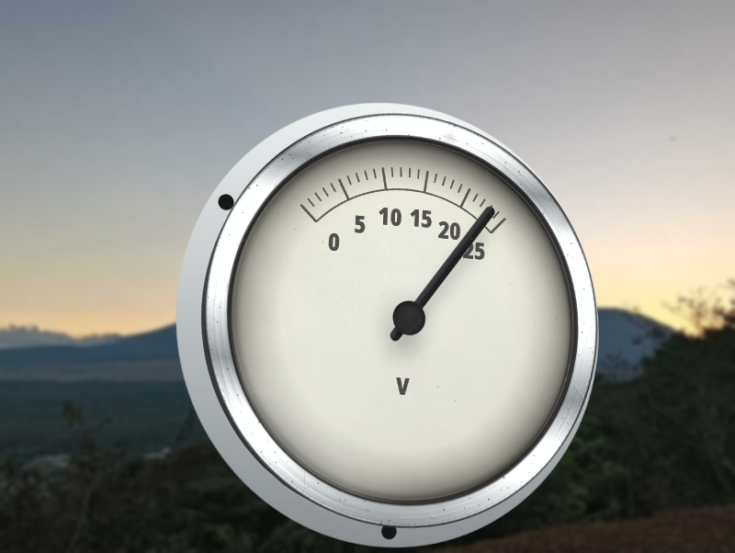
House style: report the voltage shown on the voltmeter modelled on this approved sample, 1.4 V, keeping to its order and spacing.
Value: 23 V
